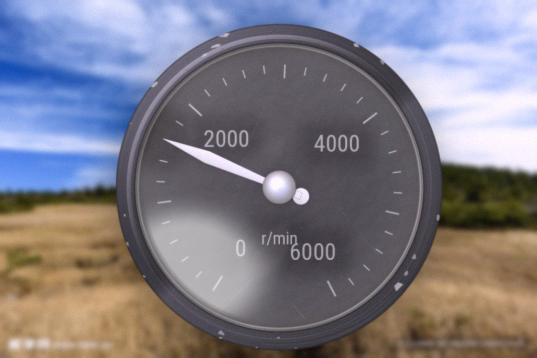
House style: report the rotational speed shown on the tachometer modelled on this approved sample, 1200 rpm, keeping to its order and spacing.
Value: 1600 rpm
